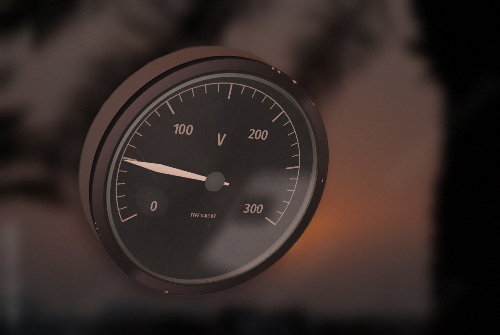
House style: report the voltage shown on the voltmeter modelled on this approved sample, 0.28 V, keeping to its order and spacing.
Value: 50 V
